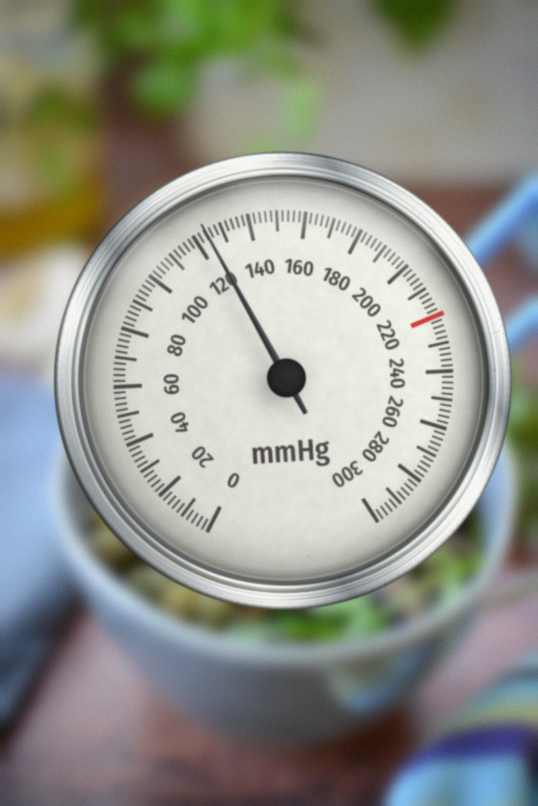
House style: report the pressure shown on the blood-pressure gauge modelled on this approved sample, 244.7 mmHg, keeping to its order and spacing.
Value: 124 mmHg
